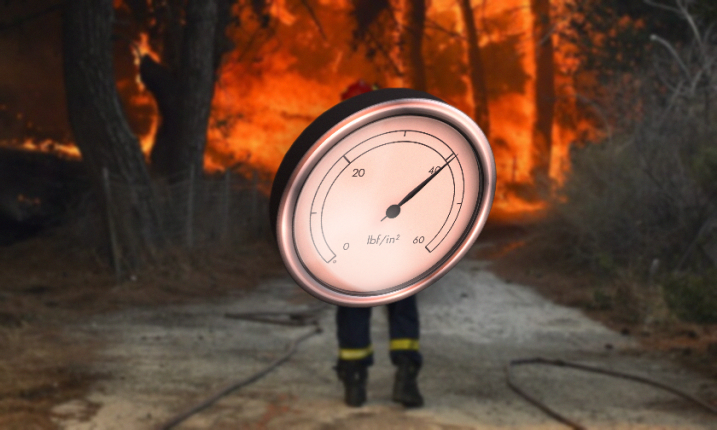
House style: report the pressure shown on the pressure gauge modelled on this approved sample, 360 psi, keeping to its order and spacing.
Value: 40 psi
